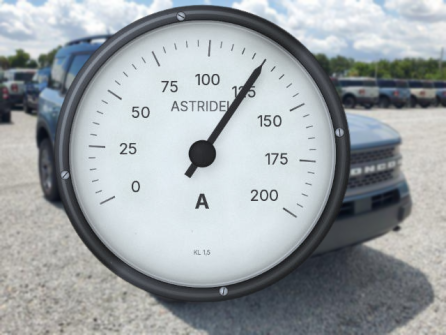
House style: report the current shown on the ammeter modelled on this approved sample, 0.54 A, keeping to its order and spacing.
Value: 125 A
